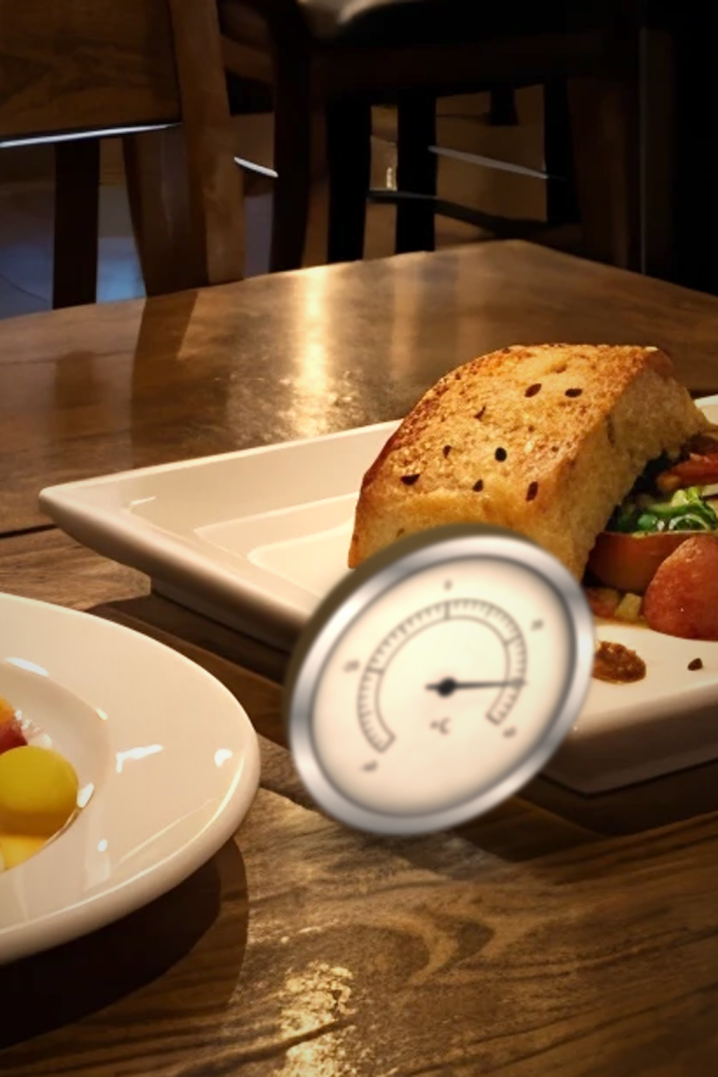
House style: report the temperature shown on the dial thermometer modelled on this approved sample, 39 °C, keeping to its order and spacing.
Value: 30 °C
